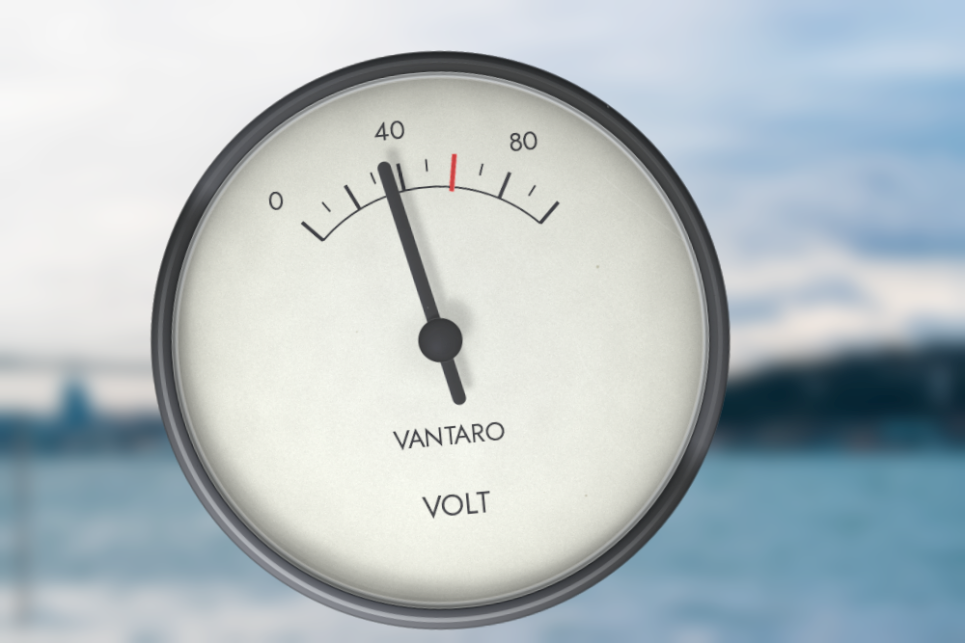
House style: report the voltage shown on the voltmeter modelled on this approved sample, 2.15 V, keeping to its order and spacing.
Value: 35 V
